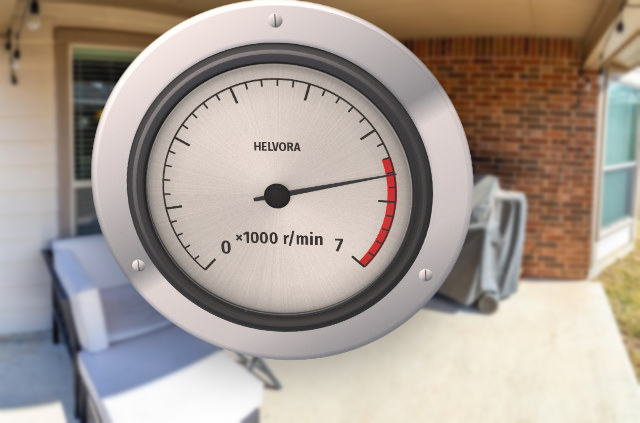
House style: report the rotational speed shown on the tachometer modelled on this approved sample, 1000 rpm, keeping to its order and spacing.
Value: 5600 rpm
